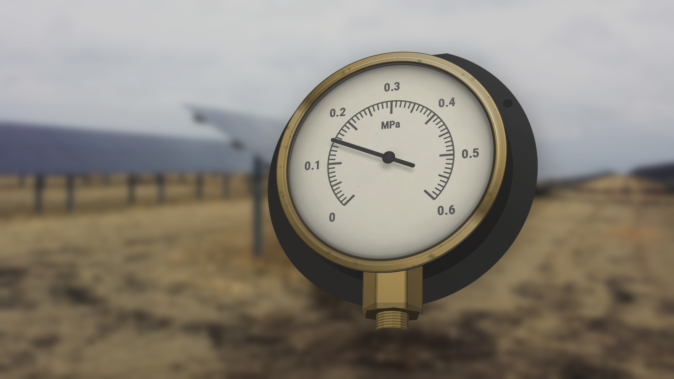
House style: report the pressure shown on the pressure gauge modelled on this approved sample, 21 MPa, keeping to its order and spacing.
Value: 0.15 MPa
